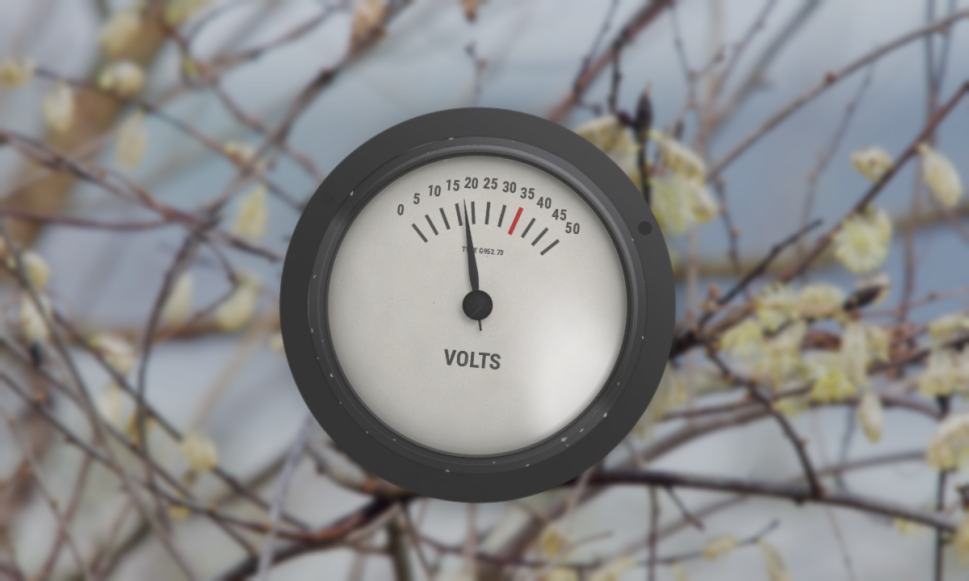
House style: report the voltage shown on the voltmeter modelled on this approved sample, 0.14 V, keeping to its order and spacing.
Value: 17.5 V
